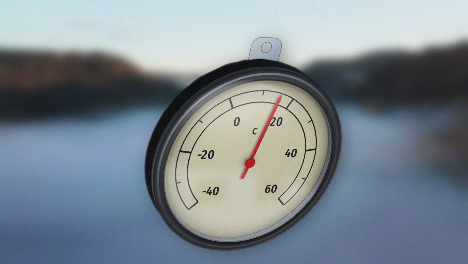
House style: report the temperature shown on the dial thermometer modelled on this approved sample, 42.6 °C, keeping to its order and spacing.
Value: 15 °C
